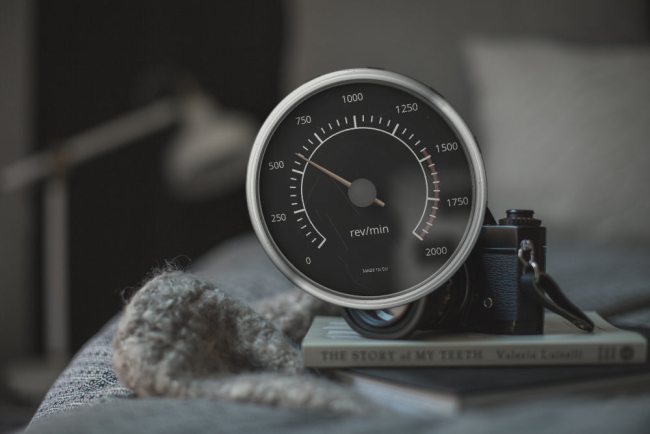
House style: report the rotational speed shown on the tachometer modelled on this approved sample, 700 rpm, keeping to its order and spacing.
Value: 600 rpm
